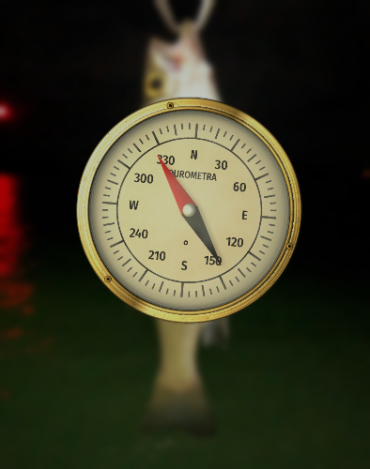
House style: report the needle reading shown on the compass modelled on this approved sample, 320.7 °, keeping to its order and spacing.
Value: 325 °
